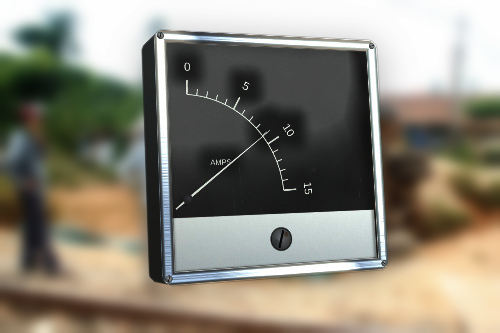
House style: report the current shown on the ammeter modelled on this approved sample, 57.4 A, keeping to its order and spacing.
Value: 9 A
